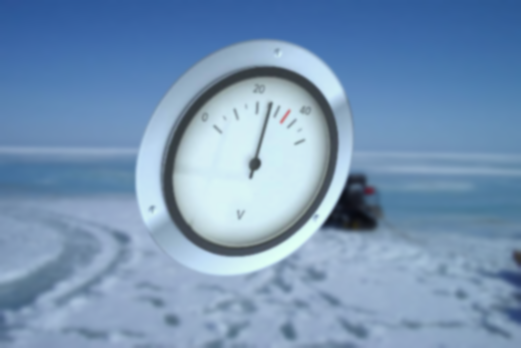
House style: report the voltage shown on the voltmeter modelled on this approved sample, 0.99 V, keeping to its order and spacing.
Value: 25 V
